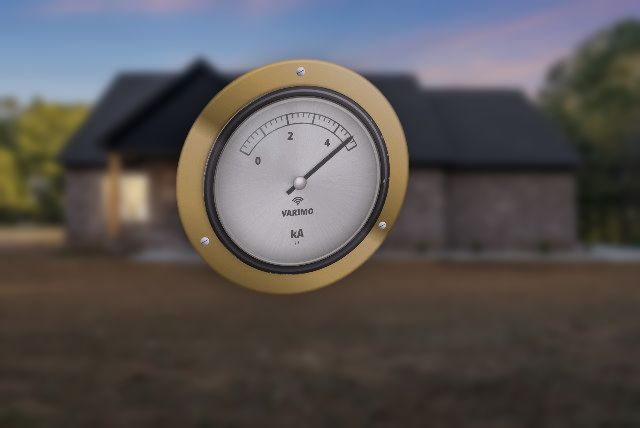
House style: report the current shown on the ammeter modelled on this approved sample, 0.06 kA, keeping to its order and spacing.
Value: 4.6 kA
